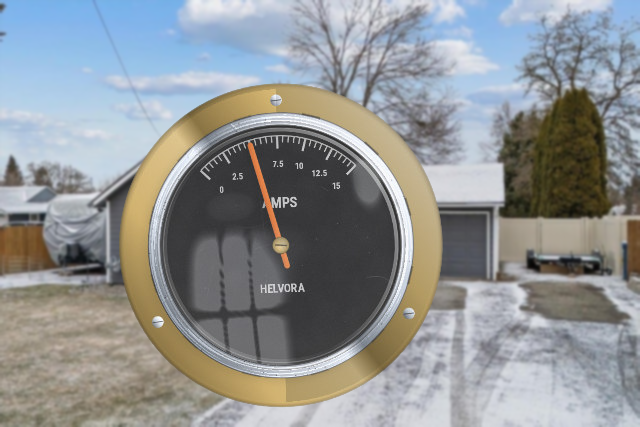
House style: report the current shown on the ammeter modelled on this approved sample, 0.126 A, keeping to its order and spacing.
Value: 5 A
